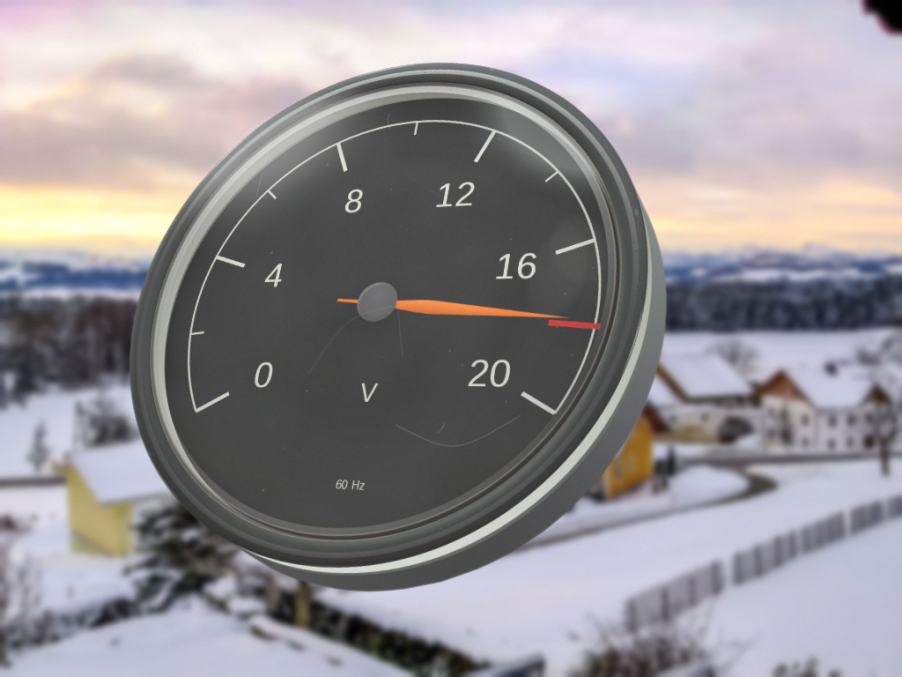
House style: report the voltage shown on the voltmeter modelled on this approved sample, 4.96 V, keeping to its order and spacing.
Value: 18 V
